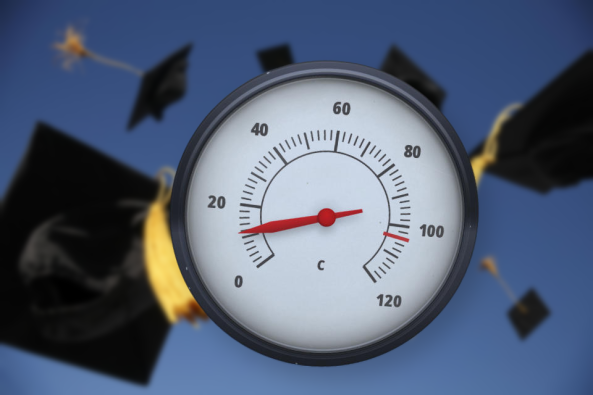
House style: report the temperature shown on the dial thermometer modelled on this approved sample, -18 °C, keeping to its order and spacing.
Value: 12 °C
